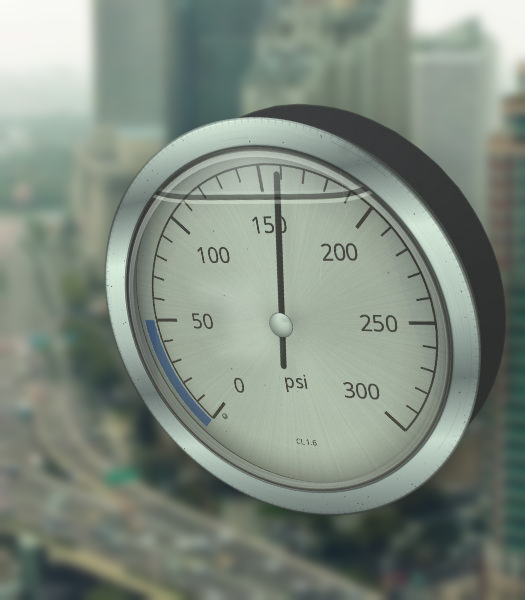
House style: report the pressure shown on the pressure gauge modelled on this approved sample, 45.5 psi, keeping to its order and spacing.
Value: 160 psi
